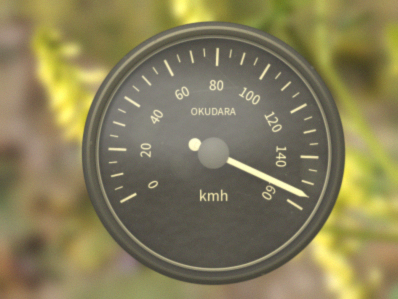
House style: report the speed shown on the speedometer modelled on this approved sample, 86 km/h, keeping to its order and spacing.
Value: 155 km/h
